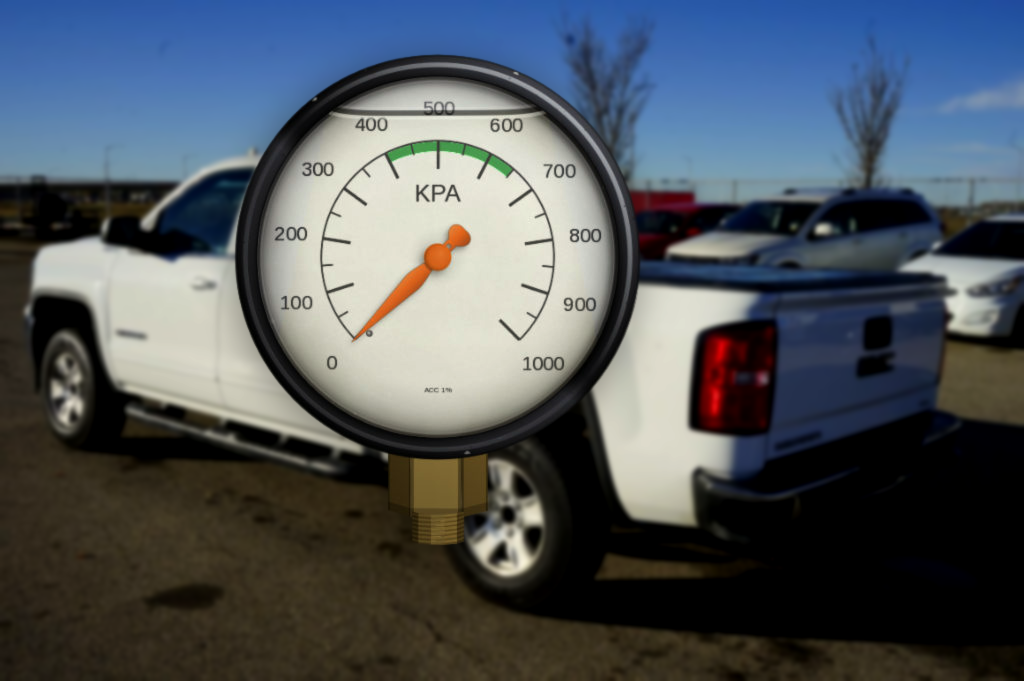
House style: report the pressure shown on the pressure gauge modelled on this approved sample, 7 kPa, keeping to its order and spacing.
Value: 0 kPa
